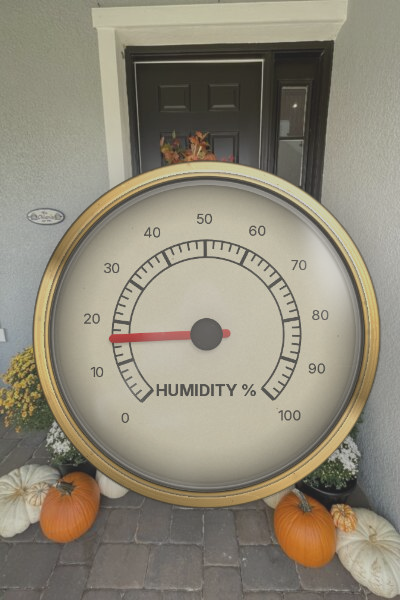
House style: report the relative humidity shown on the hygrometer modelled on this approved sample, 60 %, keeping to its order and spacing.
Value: 16 %
